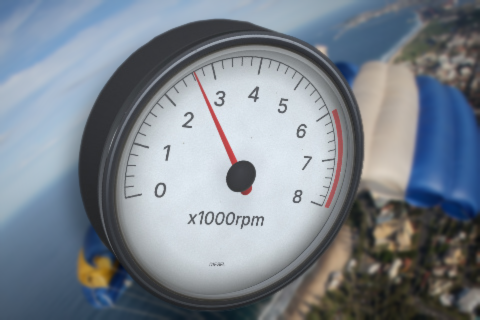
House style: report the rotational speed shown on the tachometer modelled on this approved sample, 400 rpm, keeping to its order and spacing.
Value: 2600 rpm
